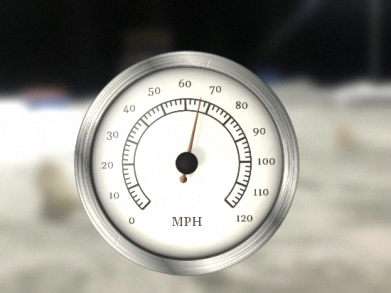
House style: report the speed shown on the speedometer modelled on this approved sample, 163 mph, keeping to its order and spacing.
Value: 66 mph
